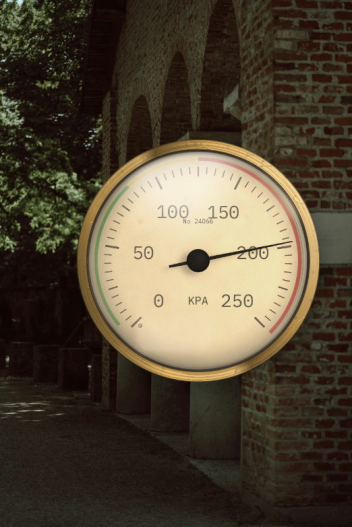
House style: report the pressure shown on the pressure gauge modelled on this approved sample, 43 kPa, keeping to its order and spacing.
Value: 197.5 kPa
